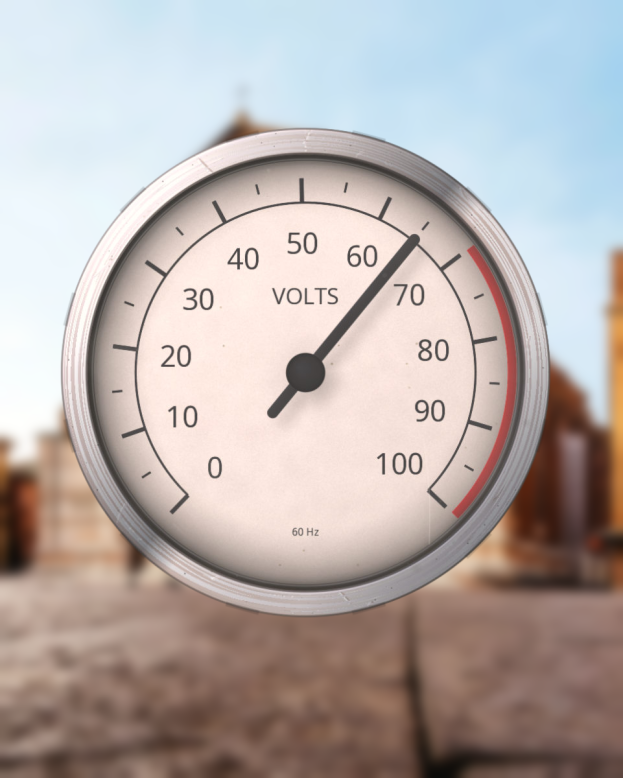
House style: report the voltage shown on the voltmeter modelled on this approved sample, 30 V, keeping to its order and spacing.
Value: 65 V
